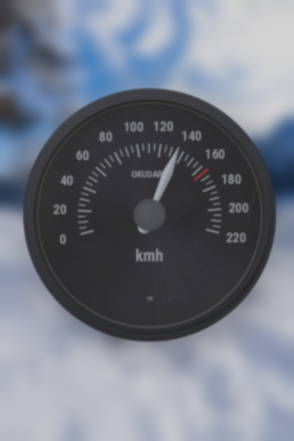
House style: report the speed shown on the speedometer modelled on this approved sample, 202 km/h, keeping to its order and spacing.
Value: 135 km/h
